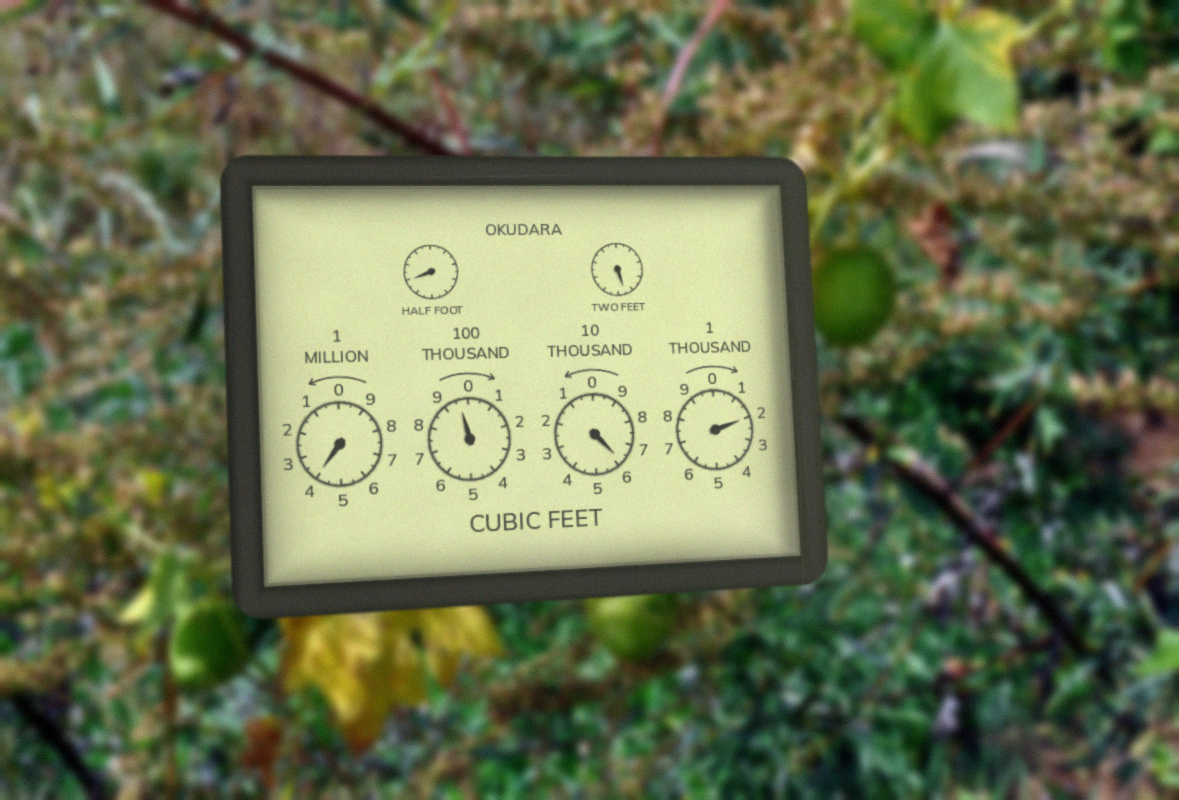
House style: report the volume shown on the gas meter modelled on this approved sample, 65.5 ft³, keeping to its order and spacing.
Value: 396200 ft³
